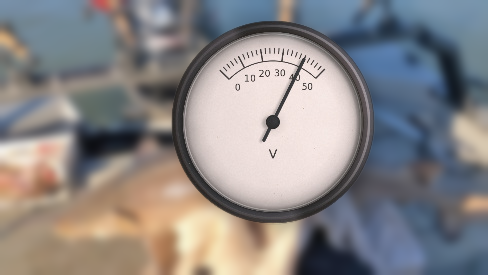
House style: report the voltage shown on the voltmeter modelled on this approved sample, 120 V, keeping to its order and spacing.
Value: 40 V
